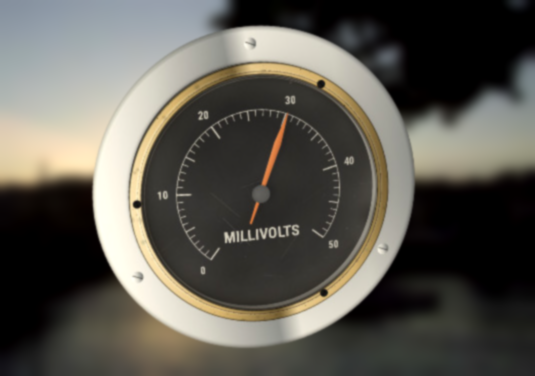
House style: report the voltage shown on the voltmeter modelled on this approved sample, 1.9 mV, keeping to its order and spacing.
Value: 30 mV
